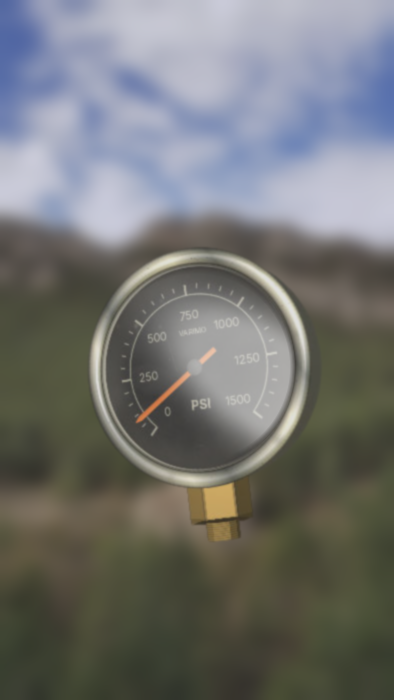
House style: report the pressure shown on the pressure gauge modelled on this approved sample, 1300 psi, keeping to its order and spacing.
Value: 75 psi
